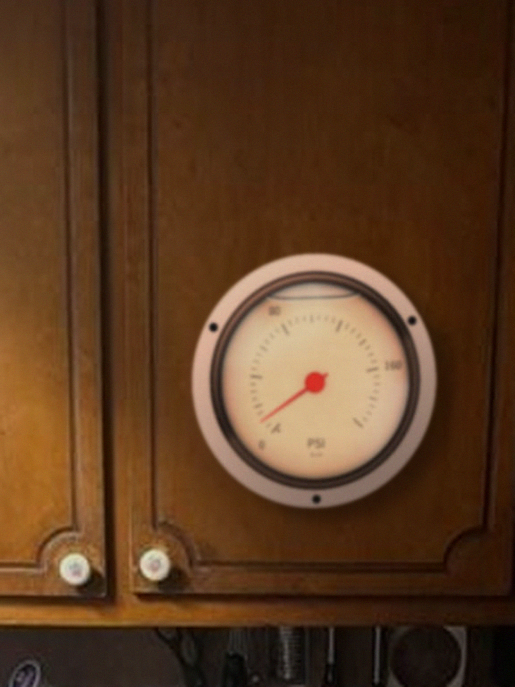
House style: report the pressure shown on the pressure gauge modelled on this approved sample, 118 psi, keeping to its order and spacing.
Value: 10 psi
